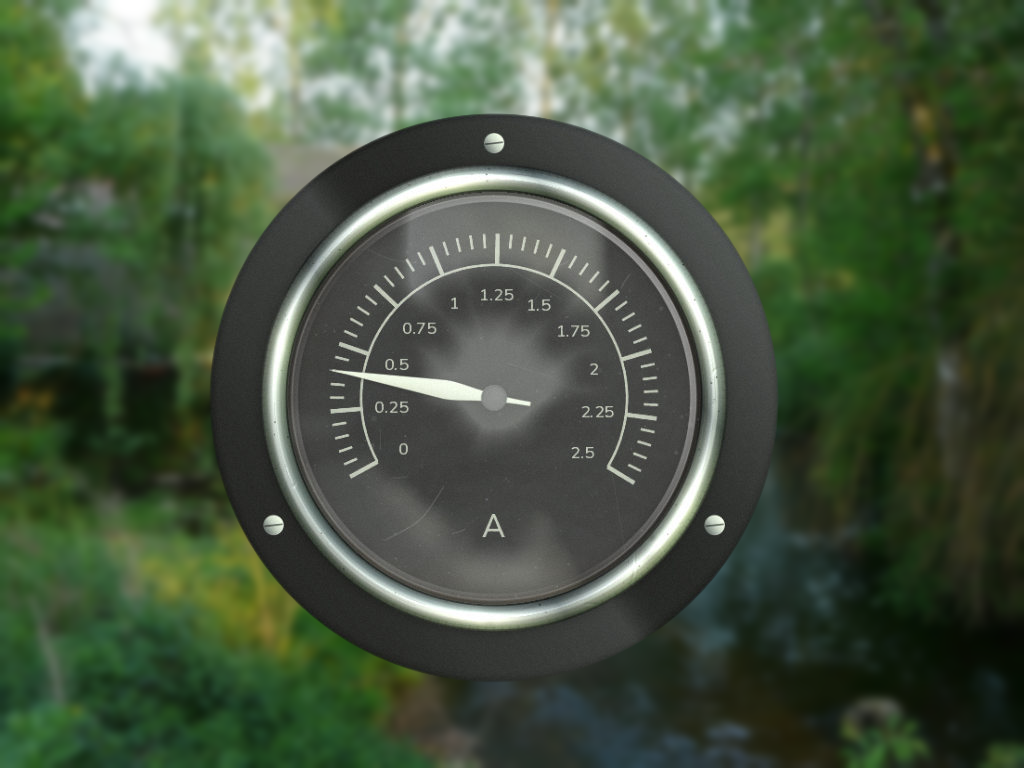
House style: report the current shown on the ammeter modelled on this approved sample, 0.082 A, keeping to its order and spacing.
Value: 0.4 A
